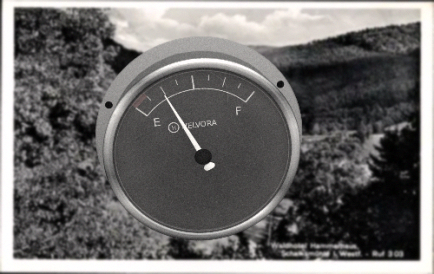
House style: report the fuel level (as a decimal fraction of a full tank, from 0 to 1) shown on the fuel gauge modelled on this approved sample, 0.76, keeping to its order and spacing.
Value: 0.25
